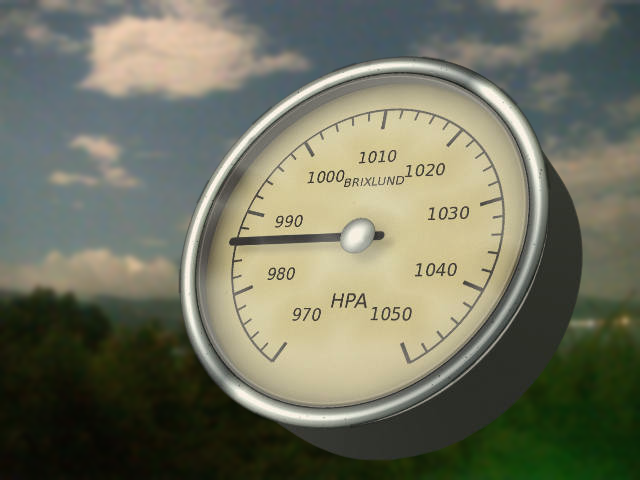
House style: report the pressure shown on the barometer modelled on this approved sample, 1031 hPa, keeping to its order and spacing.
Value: 986 hPa
